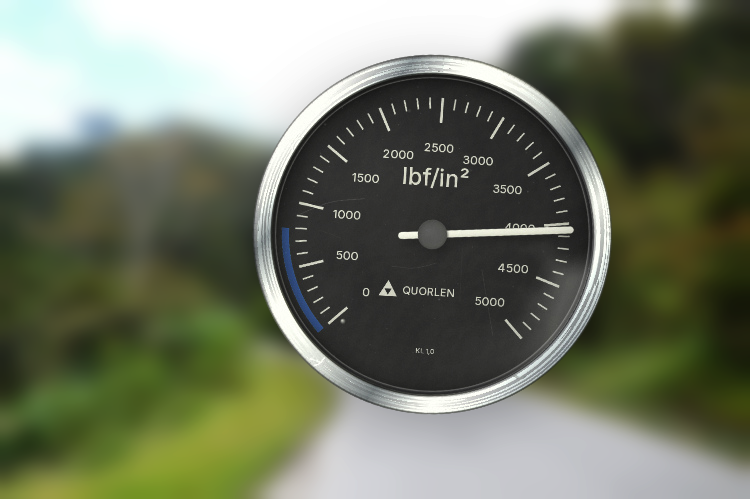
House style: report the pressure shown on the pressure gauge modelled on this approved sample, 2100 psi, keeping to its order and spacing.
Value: 4050 psi
